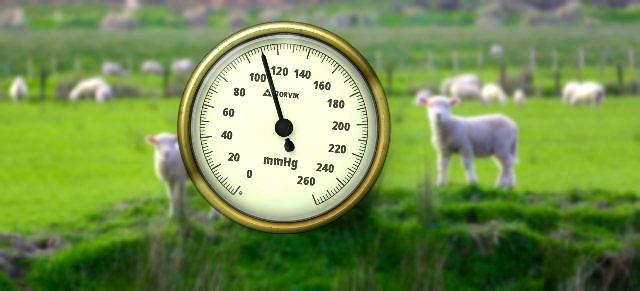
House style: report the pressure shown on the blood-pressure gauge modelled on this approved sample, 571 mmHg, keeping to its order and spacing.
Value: 110 mmHg
